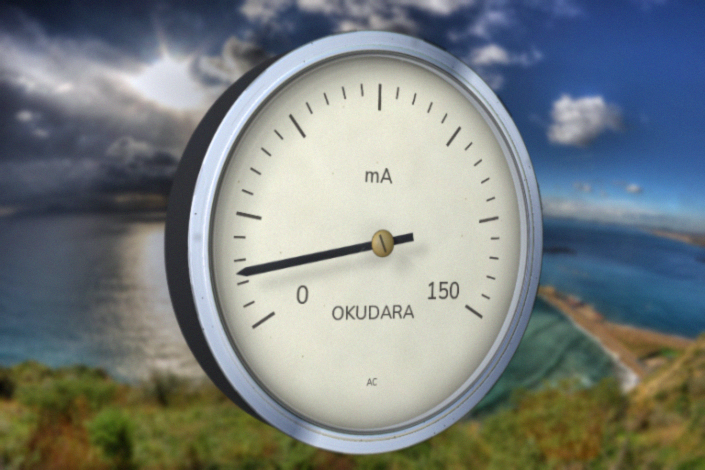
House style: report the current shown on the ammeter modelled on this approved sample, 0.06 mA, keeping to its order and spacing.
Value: 12.5 mA
